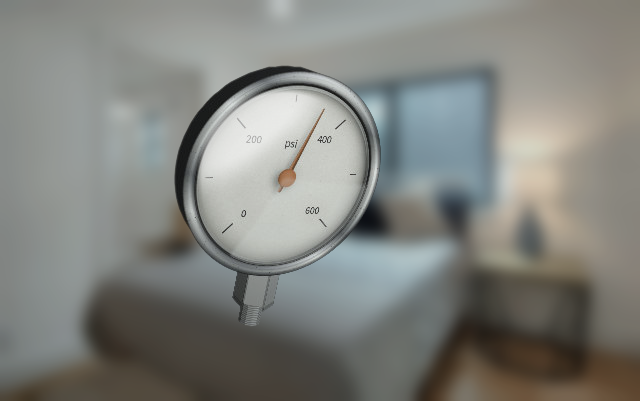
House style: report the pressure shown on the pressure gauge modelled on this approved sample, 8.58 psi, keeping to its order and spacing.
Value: 350 psi
